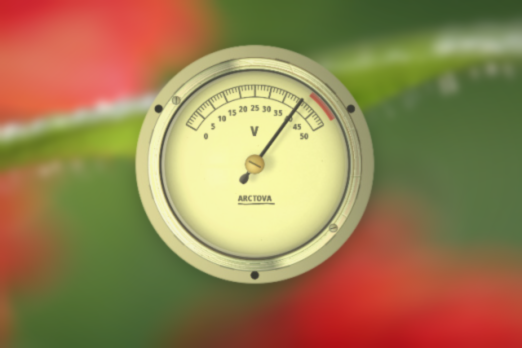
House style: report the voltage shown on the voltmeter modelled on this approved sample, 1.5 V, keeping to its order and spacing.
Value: 40 V
